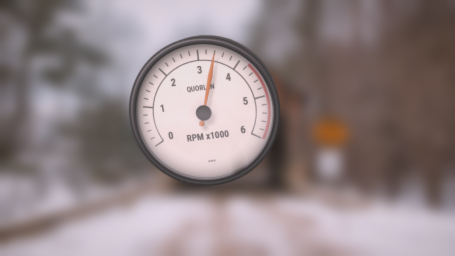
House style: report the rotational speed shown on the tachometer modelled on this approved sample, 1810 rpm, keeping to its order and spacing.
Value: 3400 rpm
